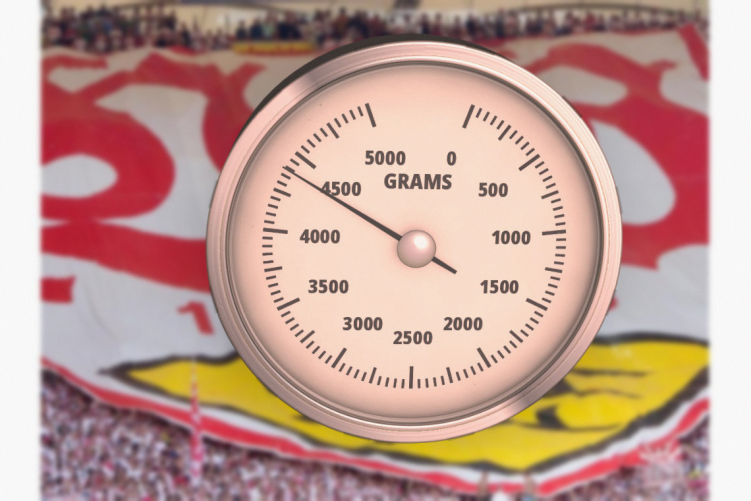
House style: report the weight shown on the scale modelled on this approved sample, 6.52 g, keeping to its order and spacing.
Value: 4400 g
